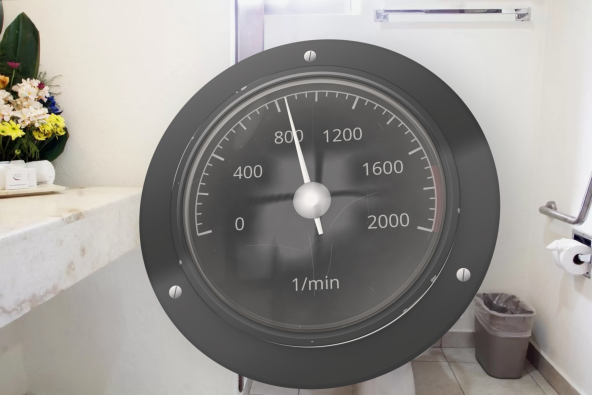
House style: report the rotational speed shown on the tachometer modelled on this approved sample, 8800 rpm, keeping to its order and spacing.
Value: 850 rpm
